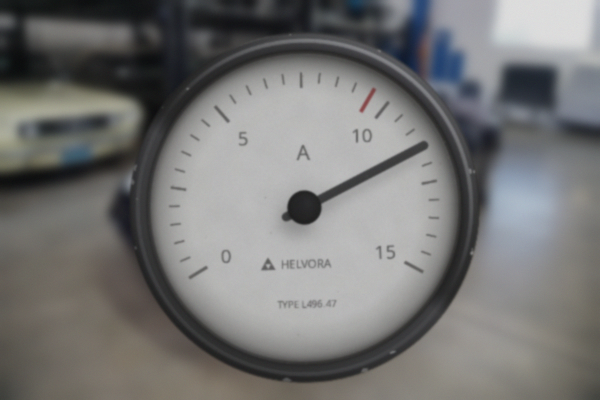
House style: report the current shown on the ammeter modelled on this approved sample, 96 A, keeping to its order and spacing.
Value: 11.5 A
